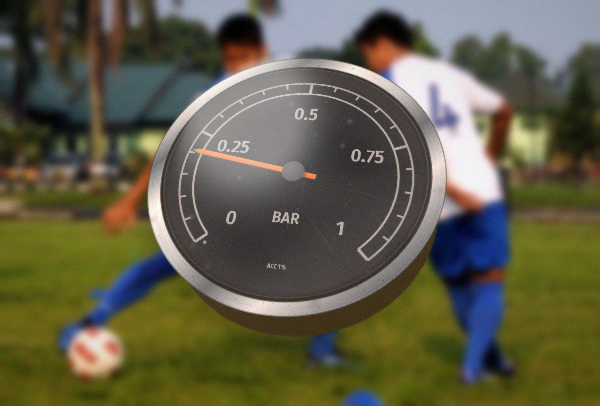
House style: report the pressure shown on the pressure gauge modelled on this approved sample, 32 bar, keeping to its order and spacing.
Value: 0.2 bar
